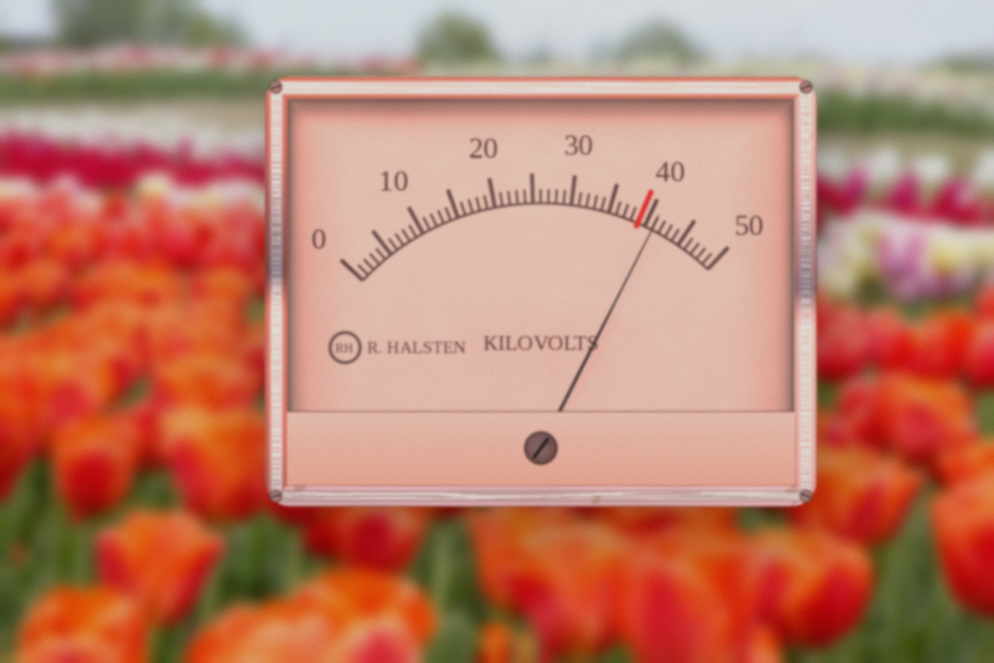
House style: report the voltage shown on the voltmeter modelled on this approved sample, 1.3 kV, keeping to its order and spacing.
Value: 41 kV
